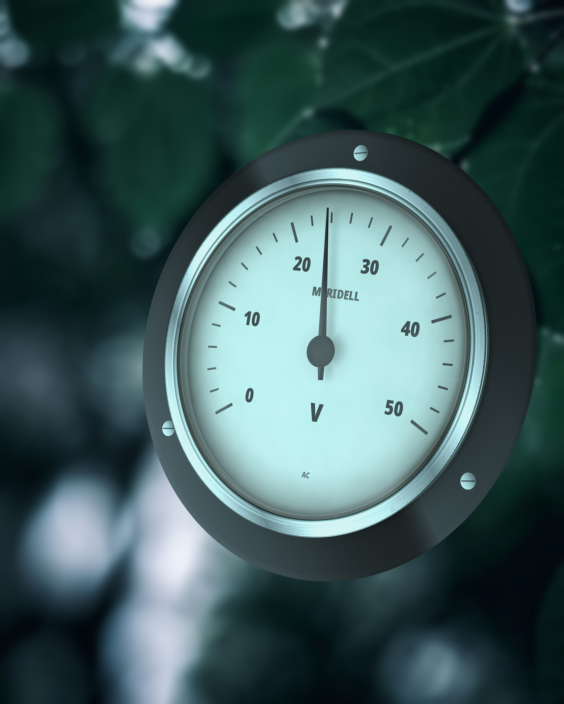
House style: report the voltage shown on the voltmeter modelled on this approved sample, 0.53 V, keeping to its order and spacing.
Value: 24 V
